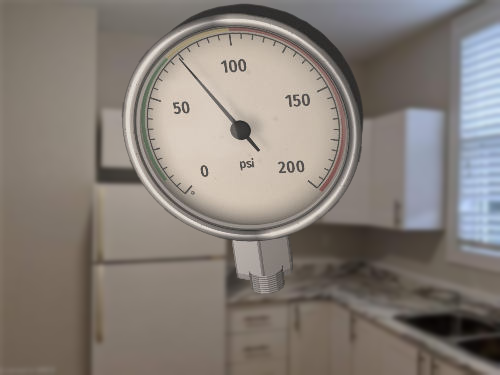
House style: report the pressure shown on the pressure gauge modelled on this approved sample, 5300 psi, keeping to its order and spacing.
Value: 75 psi
